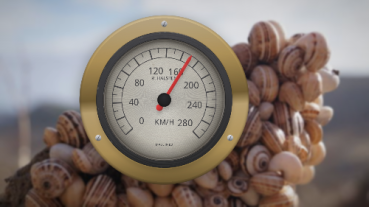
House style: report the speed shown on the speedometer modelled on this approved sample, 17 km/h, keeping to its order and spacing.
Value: 170 km/h
